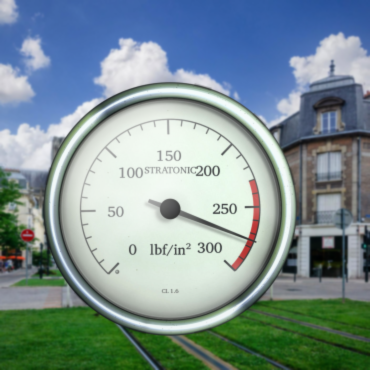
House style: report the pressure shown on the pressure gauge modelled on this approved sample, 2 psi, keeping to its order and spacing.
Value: 275 psi
